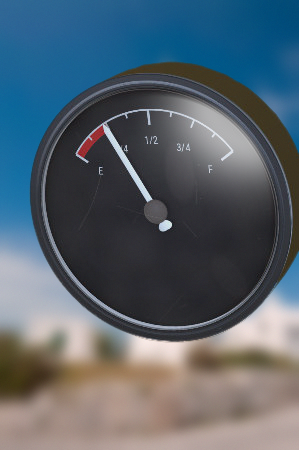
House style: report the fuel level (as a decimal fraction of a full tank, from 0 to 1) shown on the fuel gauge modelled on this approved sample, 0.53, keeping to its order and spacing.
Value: 0.25
